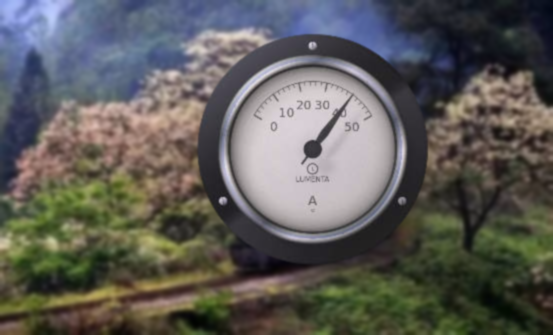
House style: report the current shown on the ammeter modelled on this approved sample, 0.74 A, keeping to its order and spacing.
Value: 40 A
